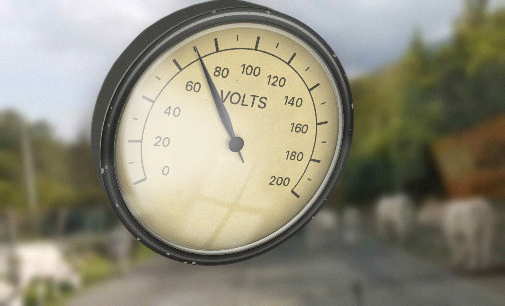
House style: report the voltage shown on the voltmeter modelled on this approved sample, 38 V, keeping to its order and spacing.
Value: 70 V
